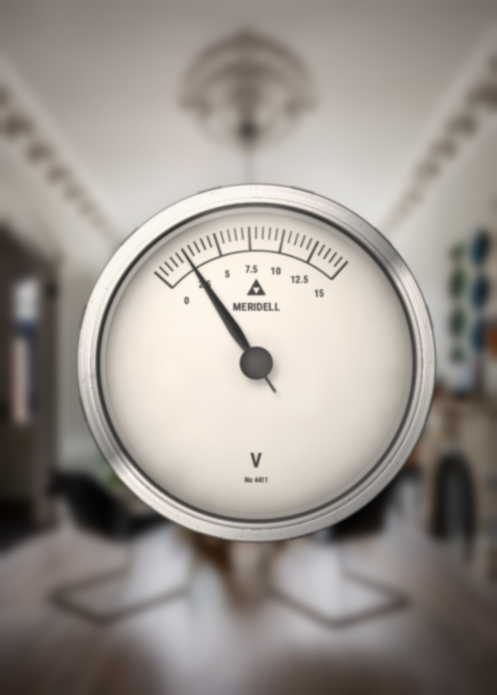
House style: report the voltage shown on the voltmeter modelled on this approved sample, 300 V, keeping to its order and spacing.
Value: 2.5 V
